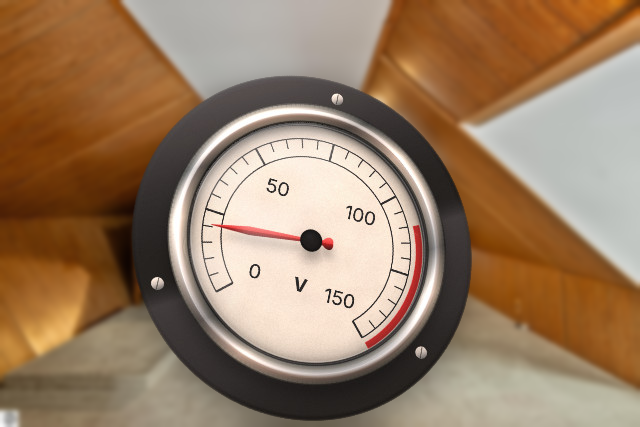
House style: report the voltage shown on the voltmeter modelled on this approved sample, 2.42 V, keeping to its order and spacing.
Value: 20 V
